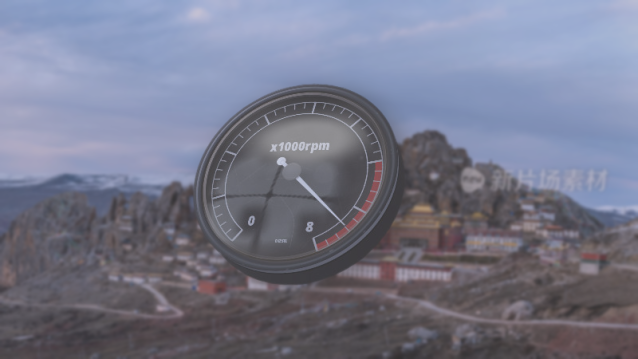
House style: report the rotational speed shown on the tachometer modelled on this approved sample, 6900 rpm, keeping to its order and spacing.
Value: 7400 rpm
